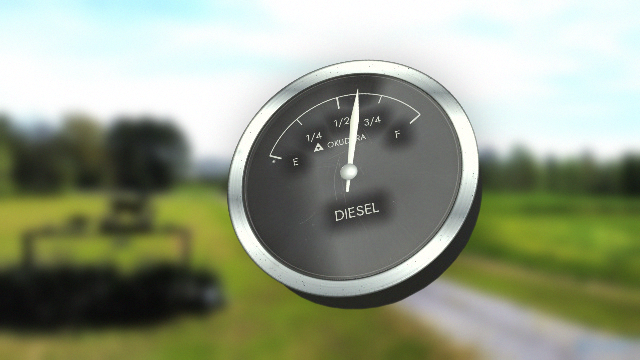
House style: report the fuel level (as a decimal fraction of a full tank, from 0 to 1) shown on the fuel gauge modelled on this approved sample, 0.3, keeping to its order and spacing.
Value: 0.625
